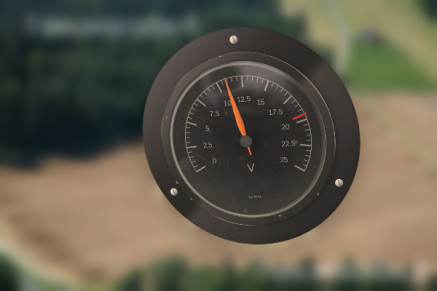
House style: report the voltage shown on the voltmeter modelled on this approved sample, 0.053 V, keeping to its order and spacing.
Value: 11 V
